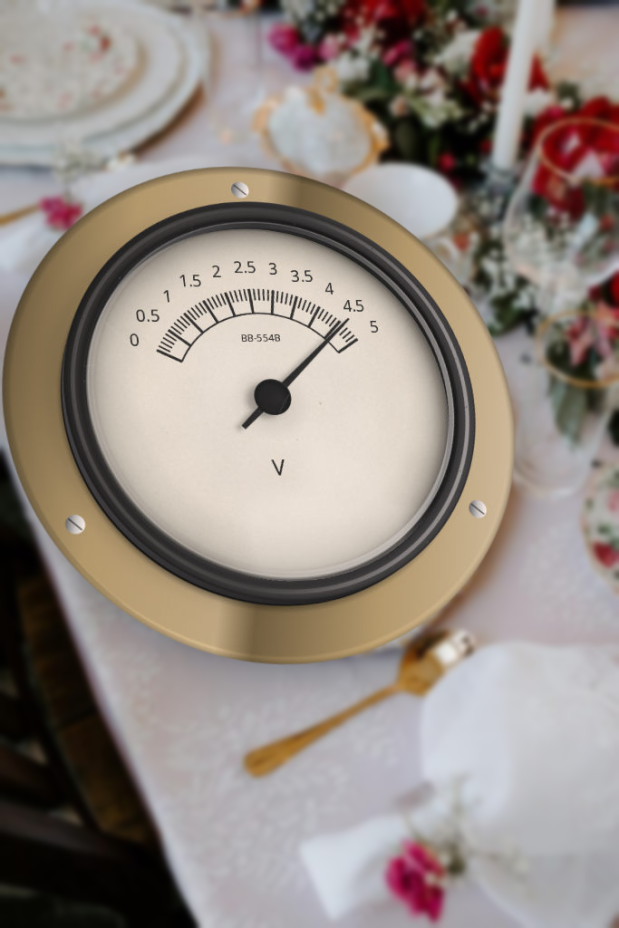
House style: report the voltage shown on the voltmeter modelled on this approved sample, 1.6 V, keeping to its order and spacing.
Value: 4.6 V
